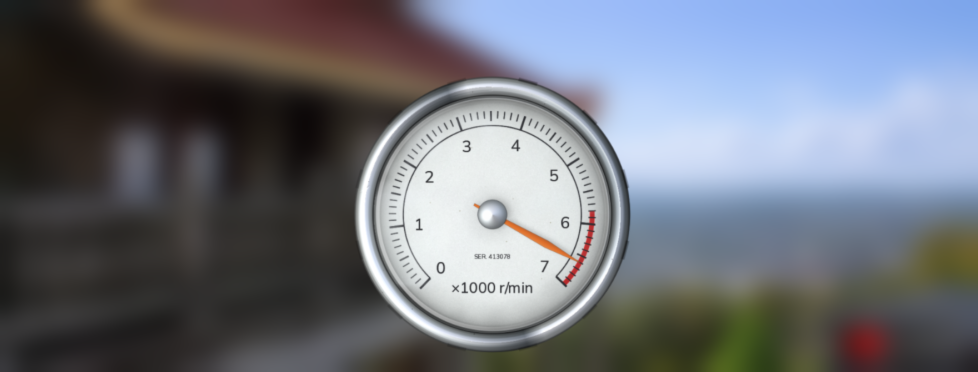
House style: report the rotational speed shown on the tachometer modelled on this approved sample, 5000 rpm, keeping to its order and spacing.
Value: 6600 rpm
